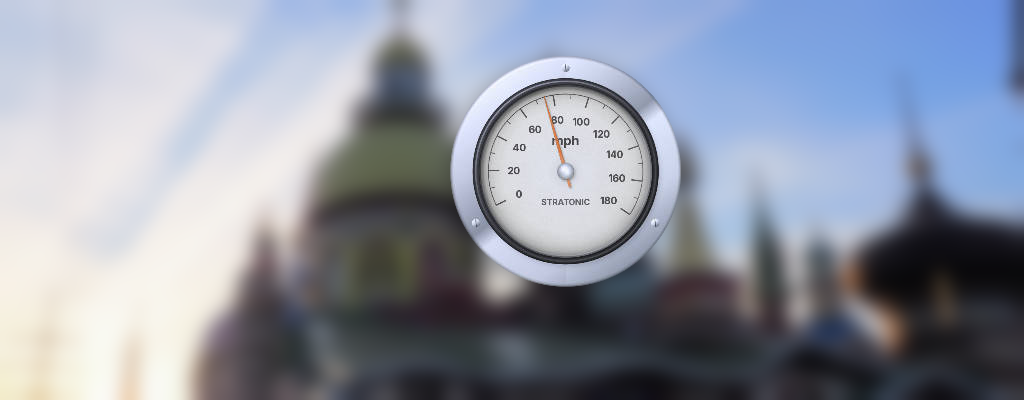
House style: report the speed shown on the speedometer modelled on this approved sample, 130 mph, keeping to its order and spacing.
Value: 75 mph
